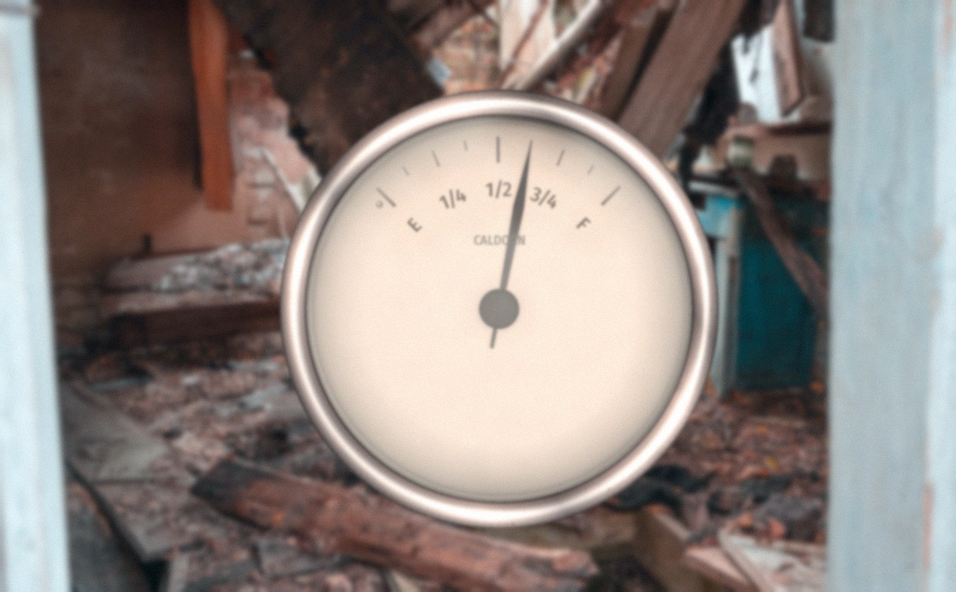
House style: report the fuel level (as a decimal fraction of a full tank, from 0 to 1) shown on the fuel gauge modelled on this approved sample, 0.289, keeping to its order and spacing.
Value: 0.625
